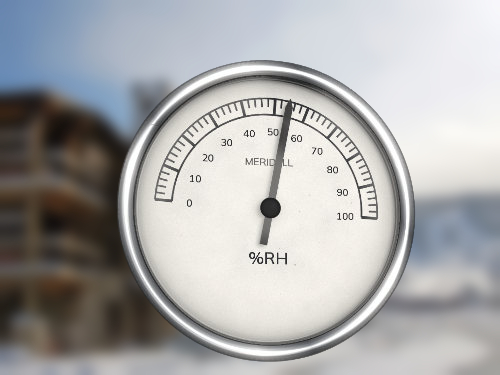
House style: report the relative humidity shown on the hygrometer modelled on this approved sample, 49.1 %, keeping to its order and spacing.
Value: 54 %
